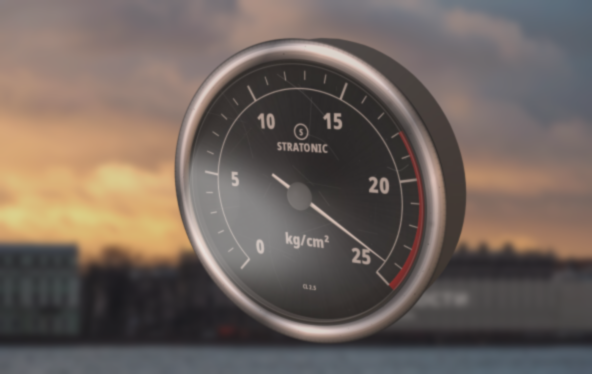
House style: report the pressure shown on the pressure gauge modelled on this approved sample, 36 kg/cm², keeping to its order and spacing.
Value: 24 kg/cm²
